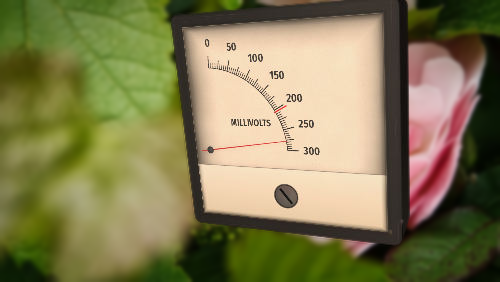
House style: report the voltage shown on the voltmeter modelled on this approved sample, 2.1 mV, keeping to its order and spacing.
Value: 275 mV
